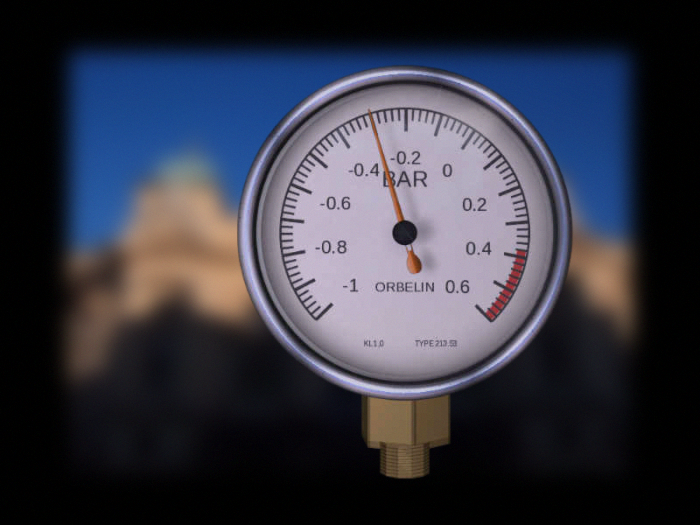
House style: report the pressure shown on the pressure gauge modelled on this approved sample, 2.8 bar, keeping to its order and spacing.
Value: -0.3 bar
